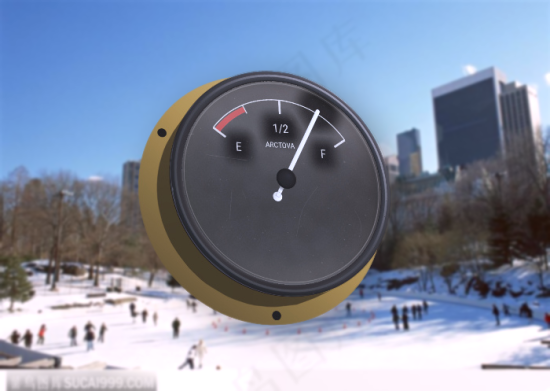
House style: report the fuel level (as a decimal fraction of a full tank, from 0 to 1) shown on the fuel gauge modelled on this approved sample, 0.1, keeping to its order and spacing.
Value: 0.75
